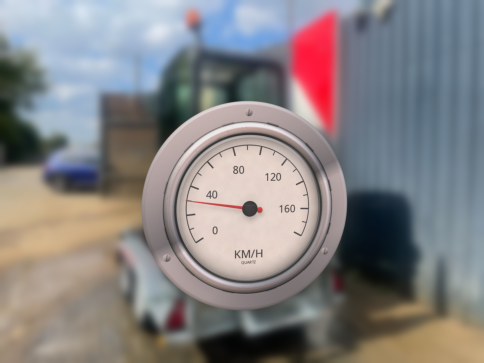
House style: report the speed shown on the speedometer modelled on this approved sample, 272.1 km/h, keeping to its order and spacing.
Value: 30 km/h
